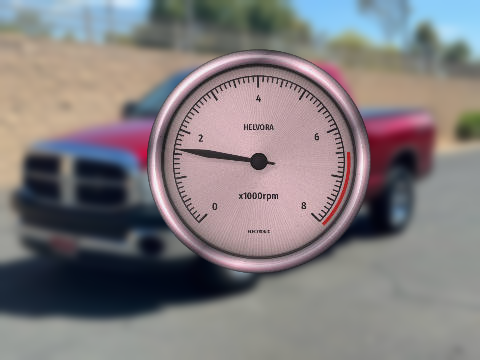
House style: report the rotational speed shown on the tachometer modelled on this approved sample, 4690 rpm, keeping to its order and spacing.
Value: 1600 rpm
